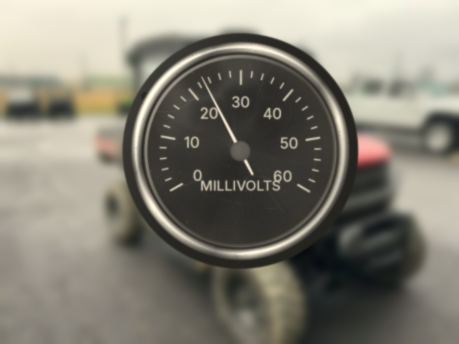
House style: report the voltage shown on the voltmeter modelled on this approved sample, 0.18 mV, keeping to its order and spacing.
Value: 23 mV
